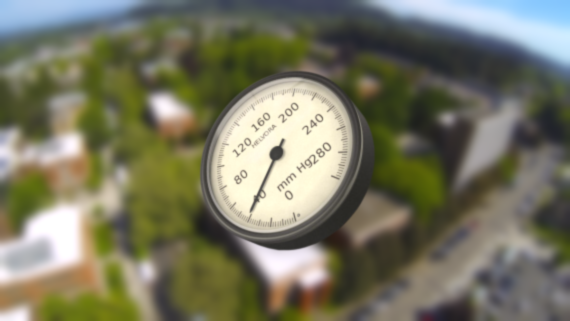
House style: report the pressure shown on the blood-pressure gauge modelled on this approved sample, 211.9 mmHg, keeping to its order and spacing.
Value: 40 mmHg
